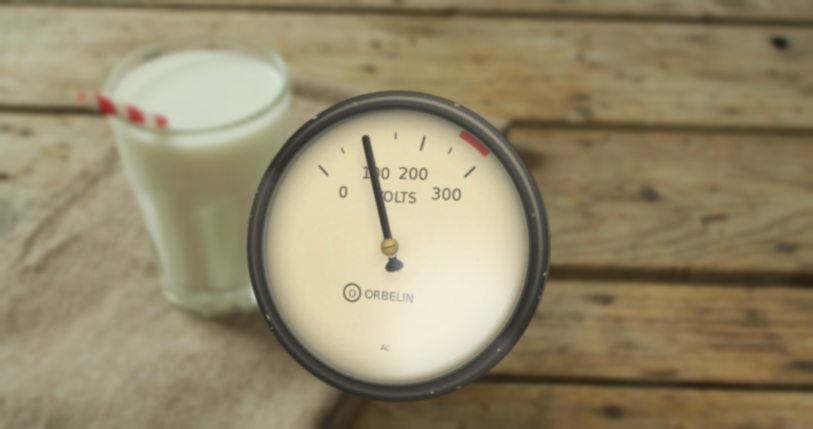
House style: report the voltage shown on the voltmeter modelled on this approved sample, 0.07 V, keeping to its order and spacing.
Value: 100 V
